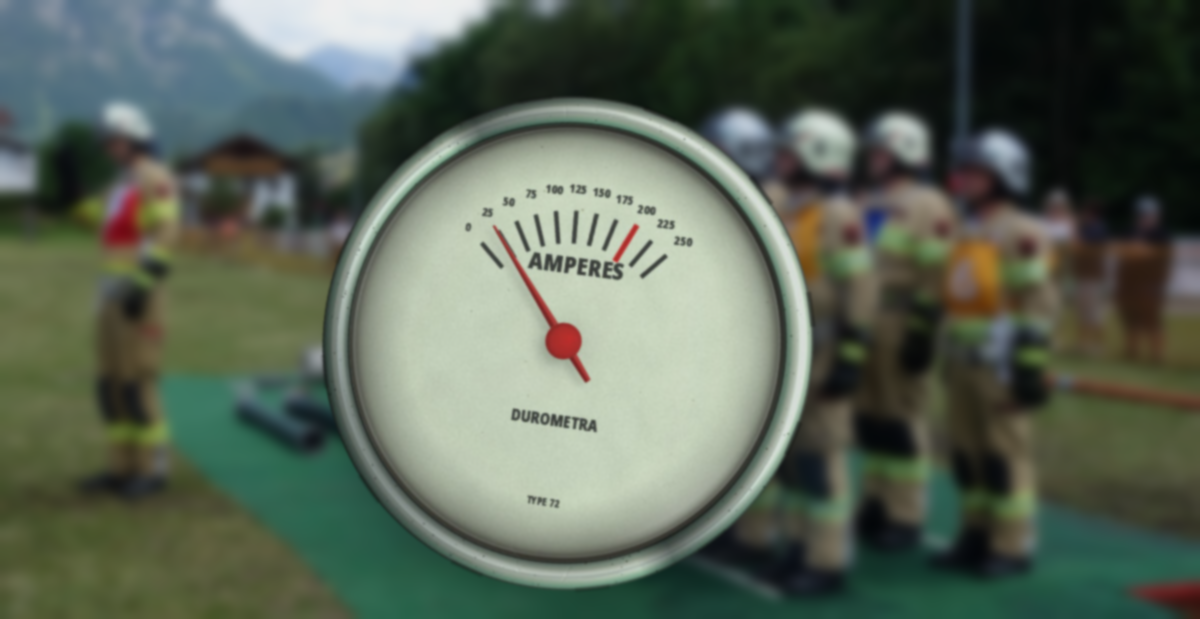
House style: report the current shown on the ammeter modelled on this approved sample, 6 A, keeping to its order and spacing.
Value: 25 A
